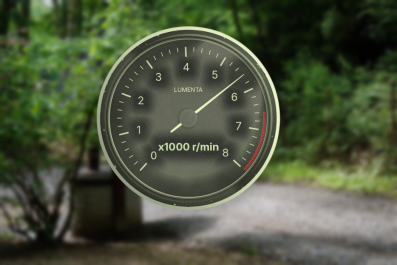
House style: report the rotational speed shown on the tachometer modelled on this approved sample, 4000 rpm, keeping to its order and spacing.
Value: 5600 rpm
